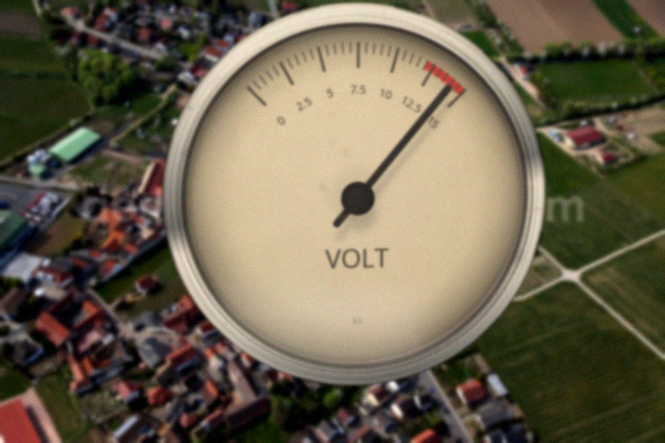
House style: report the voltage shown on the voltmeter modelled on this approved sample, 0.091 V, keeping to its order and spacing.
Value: 14 V
